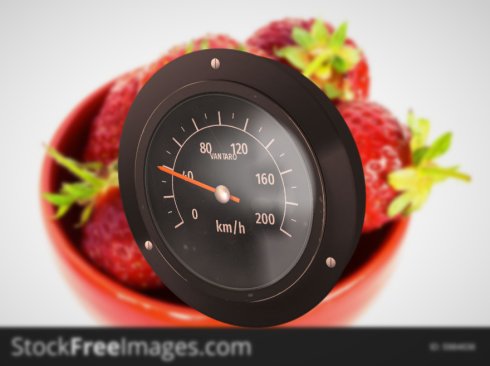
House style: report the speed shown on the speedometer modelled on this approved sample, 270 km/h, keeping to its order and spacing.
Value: 40 km/h
